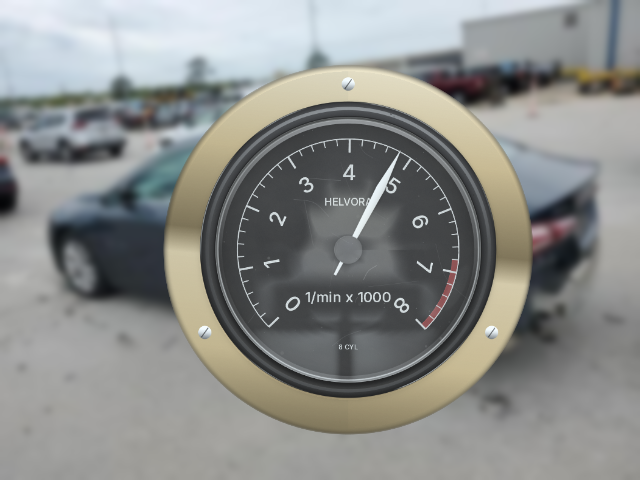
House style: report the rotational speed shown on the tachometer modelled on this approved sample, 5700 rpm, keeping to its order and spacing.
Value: 4800 rpm
